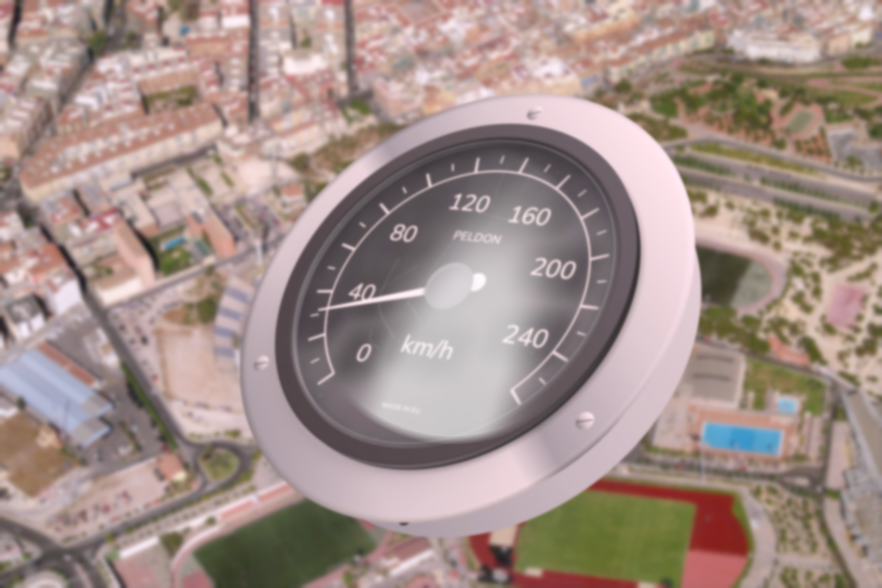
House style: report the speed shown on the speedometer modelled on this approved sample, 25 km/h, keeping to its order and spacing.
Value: 30 km/h
